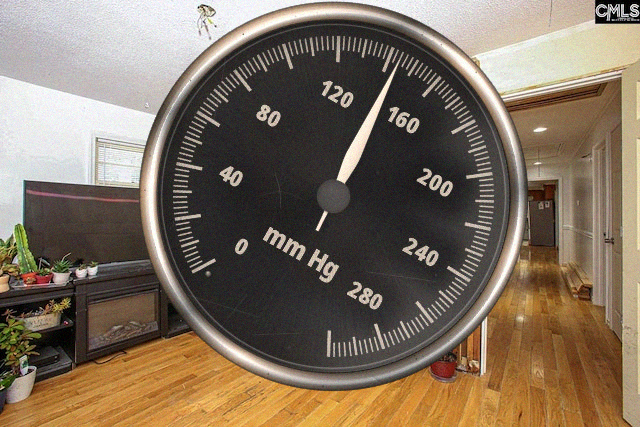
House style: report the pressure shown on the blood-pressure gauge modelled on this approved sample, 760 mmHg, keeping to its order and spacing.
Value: 144 mmHg
